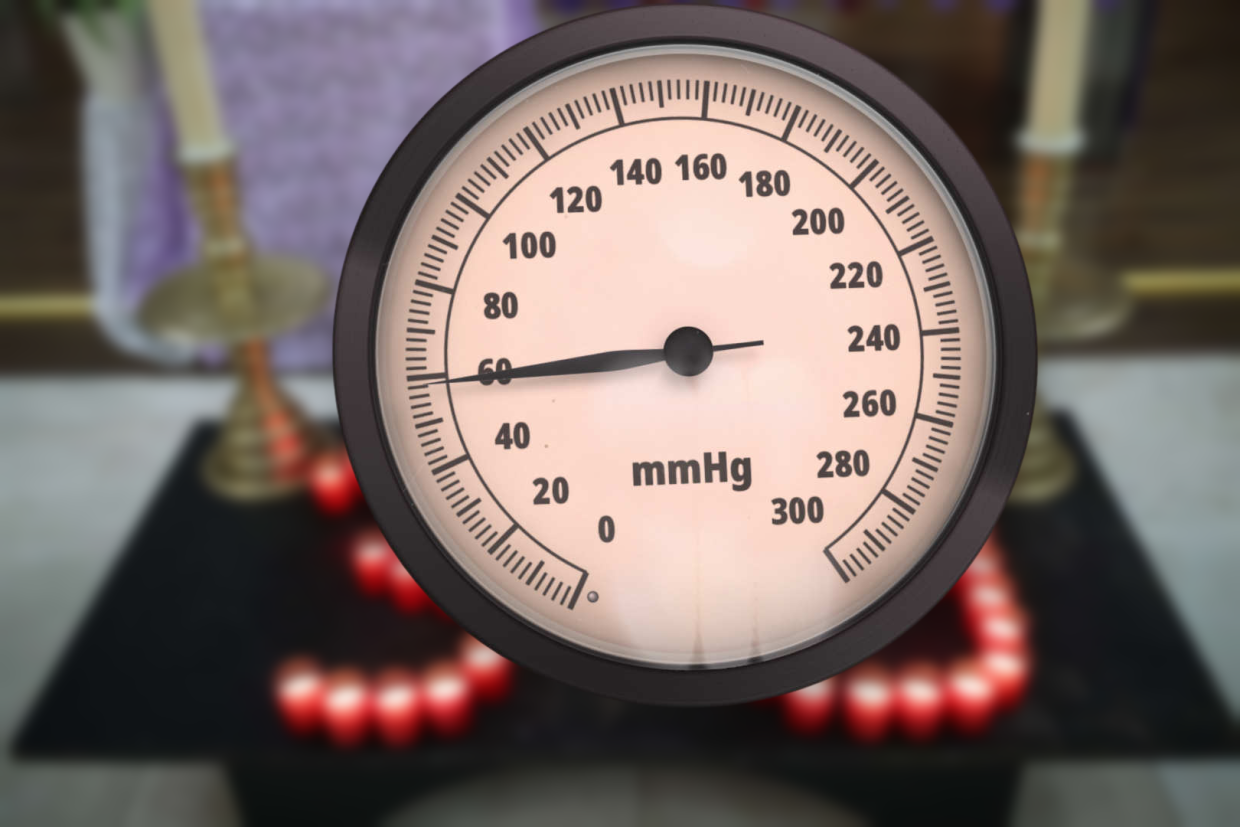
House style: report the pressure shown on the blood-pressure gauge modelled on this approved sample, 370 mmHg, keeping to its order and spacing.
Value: 58 mmHg
